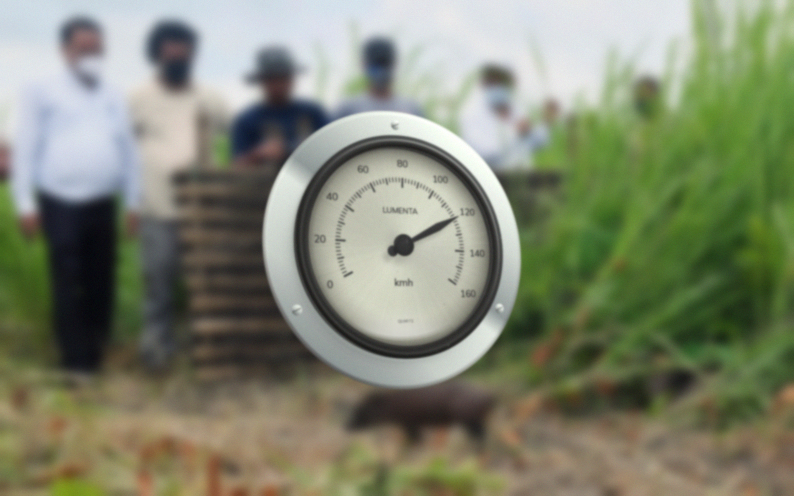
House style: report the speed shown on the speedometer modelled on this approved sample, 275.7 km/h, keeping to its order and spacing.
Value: 120 km/h
